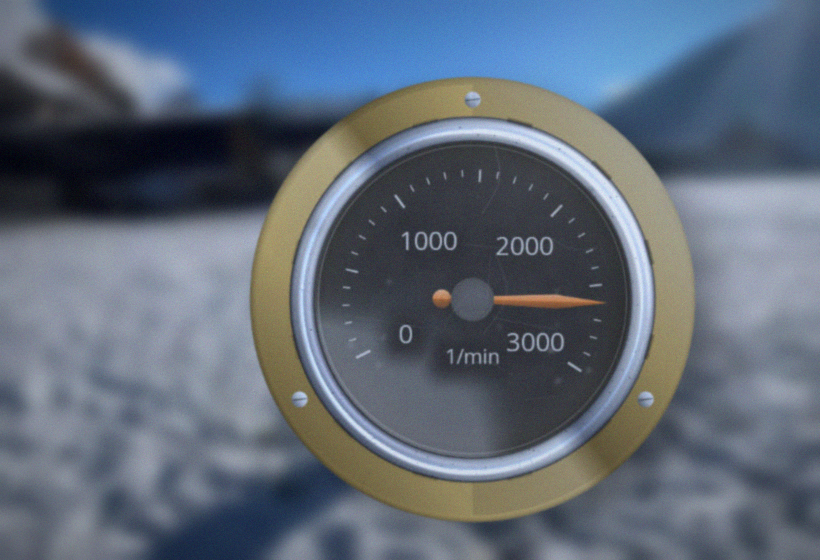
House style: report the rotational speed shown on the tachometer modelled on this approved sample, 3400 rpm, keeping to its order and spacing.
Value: 2600 rpm
